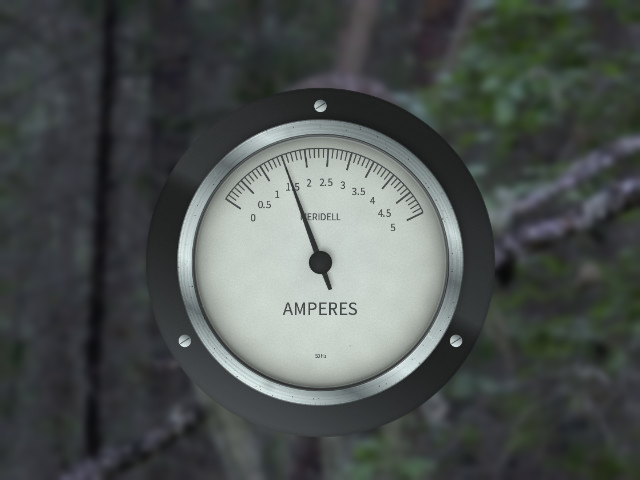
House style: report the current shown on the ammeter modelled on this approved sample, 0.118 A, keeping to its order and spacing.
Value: 1.5 A
